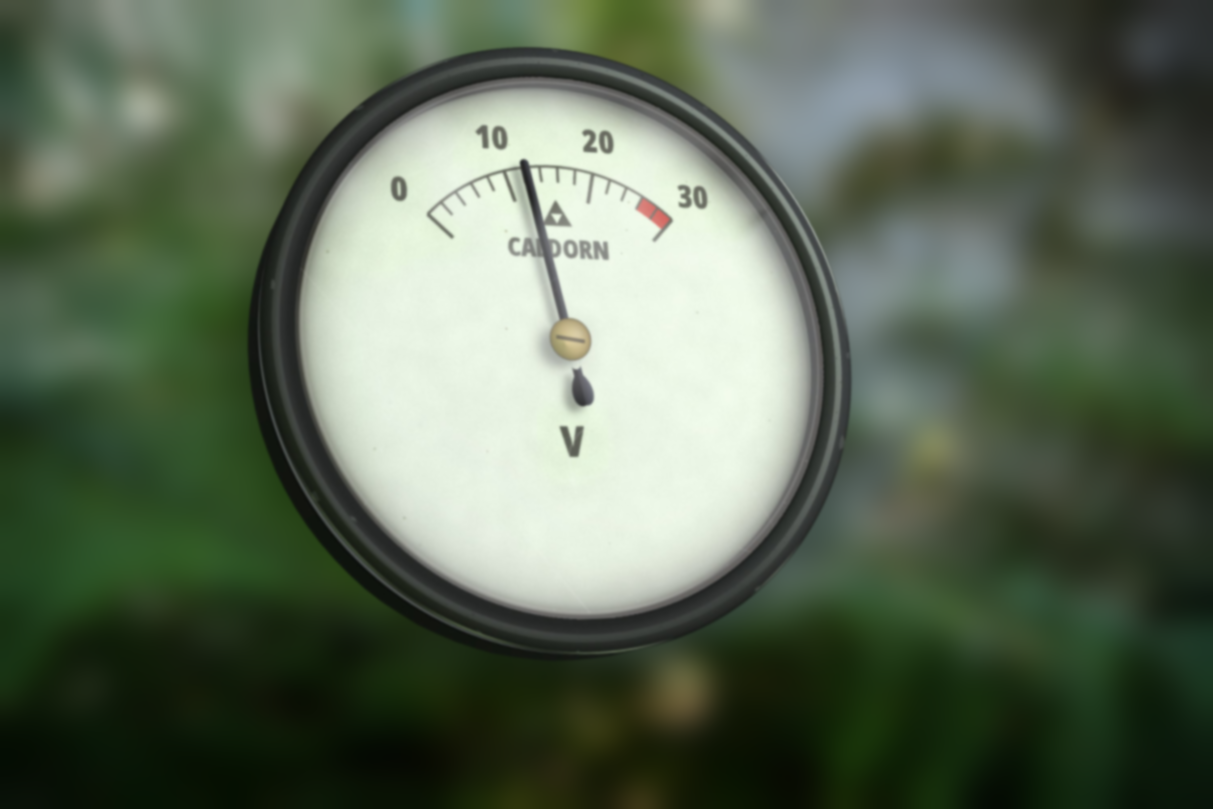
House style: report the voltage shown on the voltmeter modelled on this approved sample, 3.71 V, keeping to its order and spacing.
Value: 12 V
